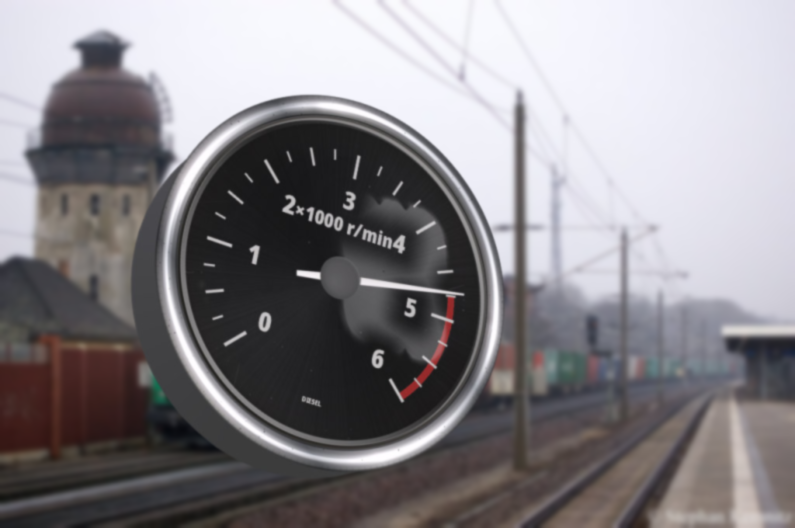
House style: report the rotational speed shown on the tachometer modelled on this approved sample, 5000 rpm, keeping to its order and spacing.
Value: 4750 rpm
